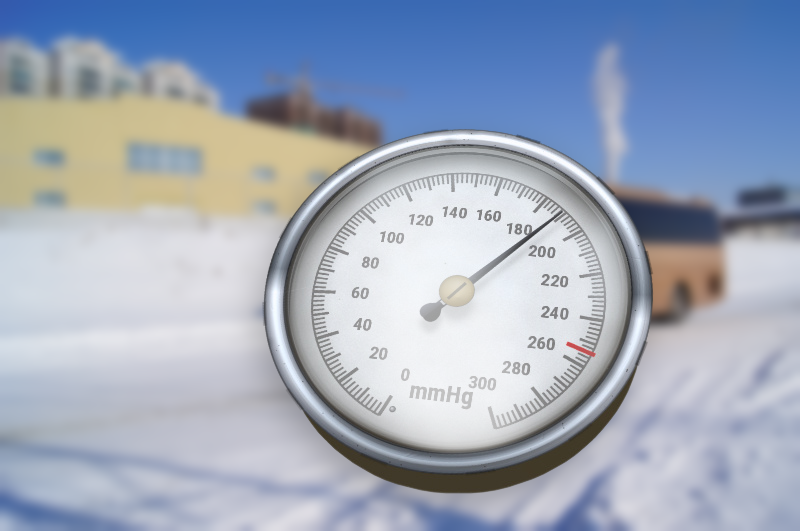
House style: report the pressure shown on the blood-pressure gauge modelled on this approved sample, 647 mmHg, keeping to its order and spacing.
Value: 190 mmHg
